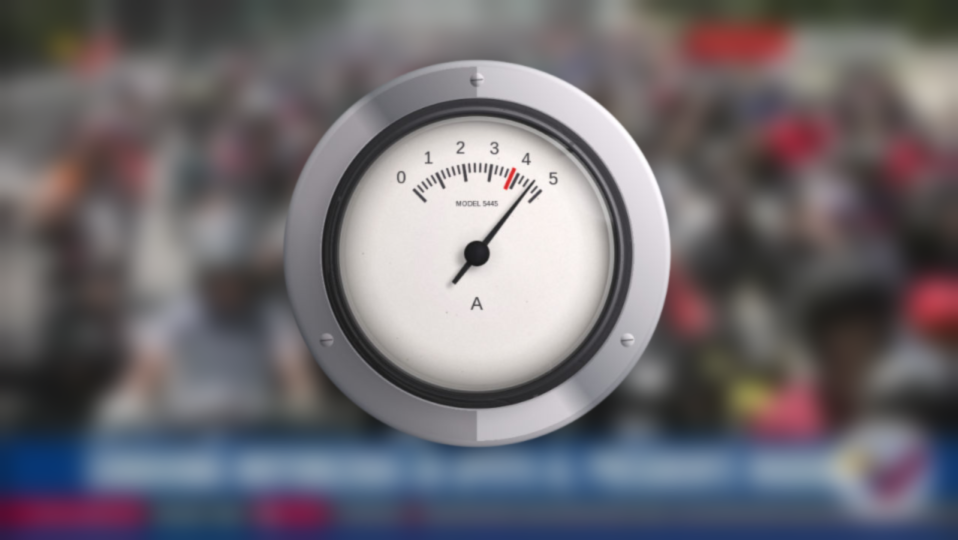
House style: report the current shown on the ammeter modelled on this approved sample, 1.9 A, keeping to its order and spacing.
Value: 4.6 A
